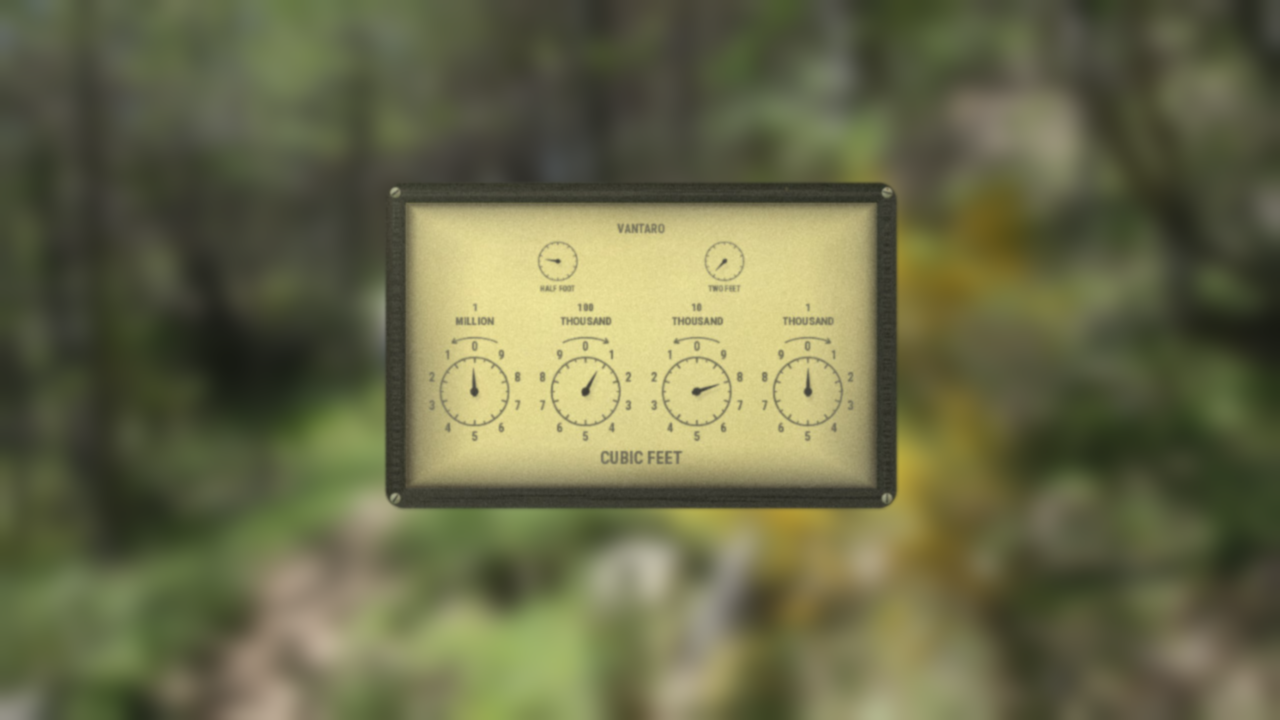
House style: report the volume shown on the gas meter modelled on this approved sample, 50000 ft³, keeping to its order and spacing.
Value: 8000 ft³
